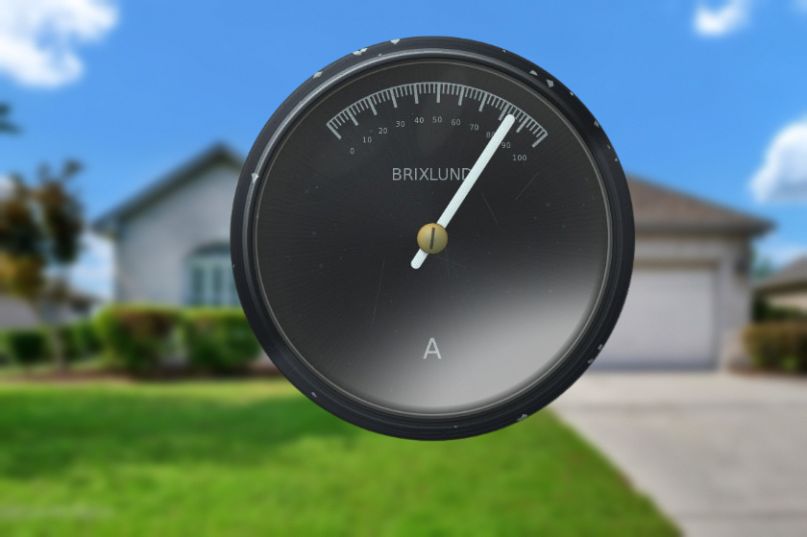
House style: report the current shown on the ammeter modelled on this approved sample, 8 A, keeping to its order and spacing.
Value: 84 A
